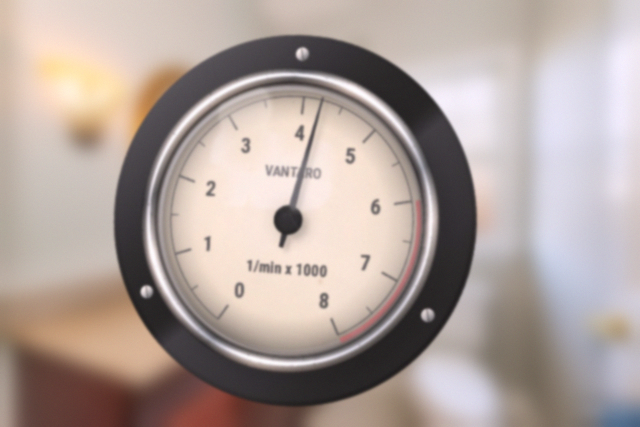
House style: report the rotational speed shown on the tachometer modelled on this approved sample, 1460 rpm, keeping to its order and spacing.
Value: 4250 rpm
